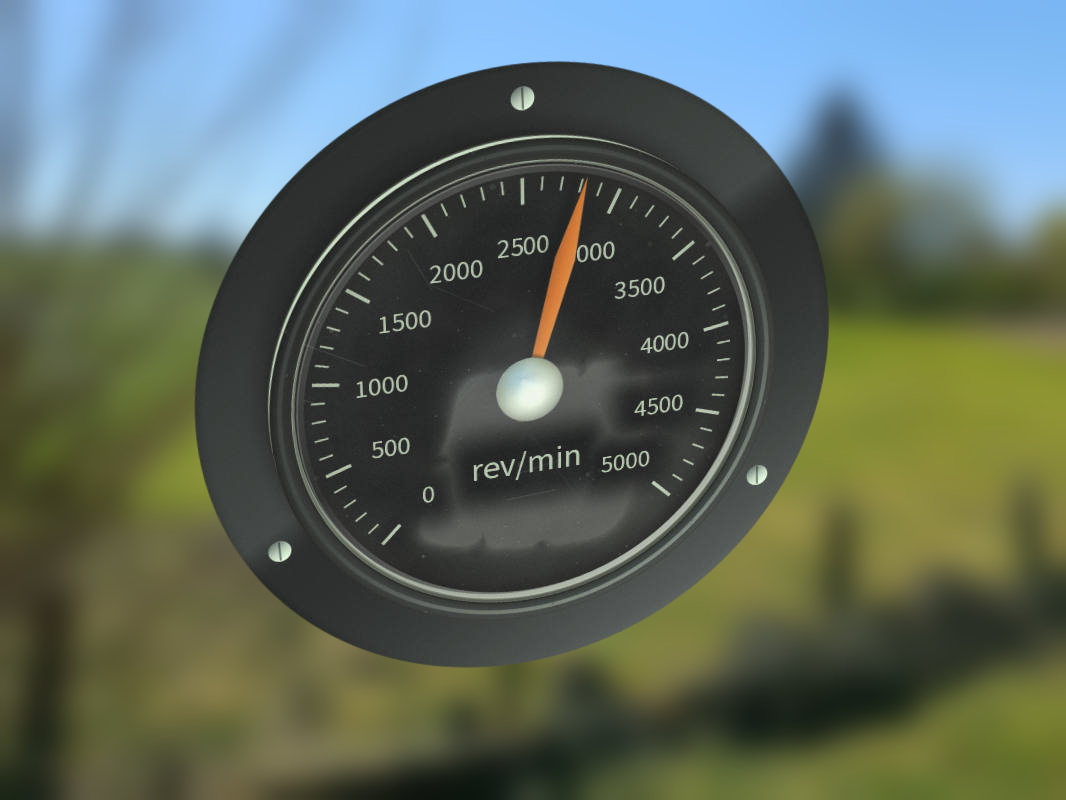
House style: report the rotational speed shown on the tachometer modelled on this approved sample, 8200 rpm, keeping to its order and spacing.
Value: 2800 rpm
